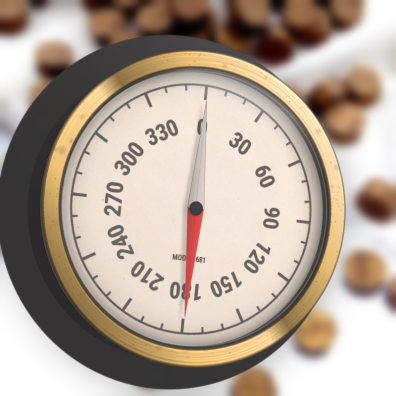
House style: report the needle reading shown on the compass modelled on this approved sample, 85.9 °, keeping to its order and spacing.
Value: 180 °
